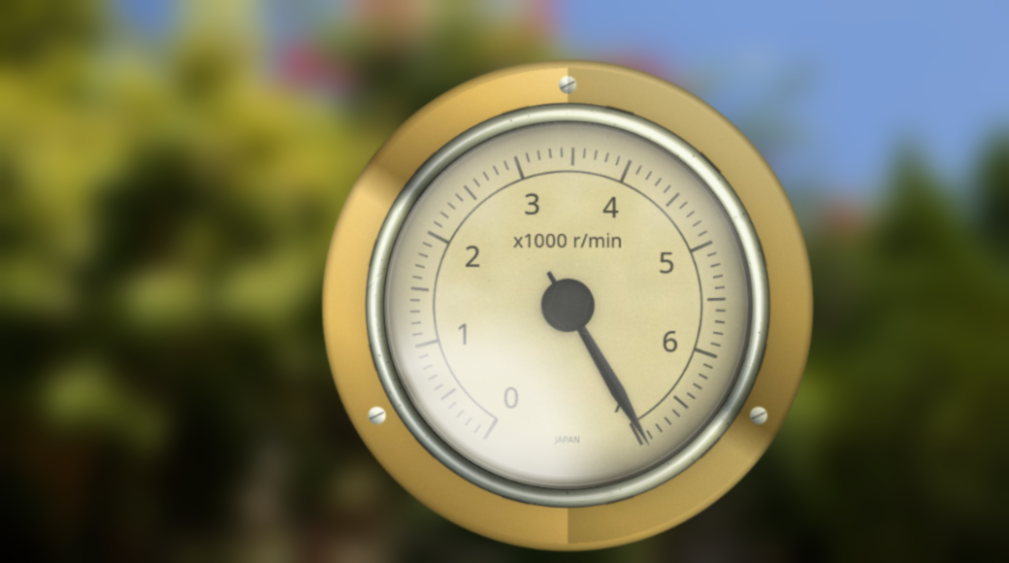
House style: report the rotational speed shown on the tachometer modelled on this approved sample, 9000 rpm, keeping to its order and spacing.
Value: 6950 rpm
